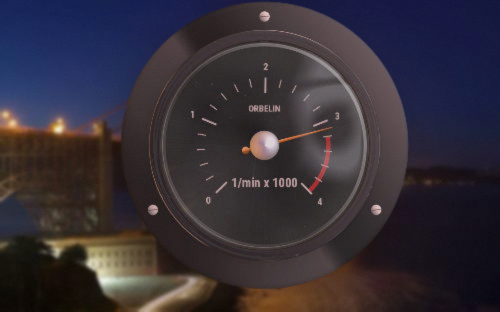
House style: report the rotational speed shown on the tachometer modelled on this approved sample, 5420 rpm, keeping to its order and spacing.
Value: 3100 rpm
